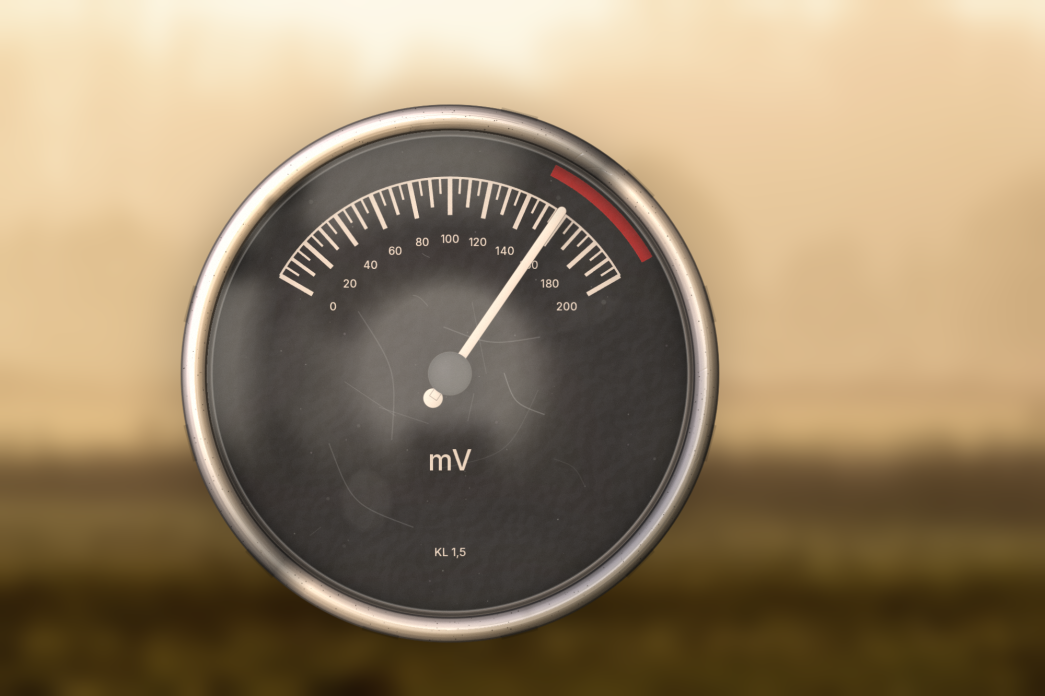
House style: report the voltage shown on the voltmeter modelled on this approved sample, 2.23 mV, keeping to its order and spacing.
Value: 157.5 mV
